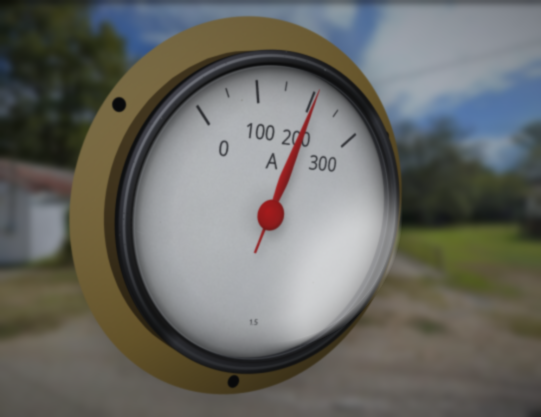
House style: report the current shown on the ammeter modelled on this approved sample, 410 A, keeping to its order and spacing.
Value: 200 A
